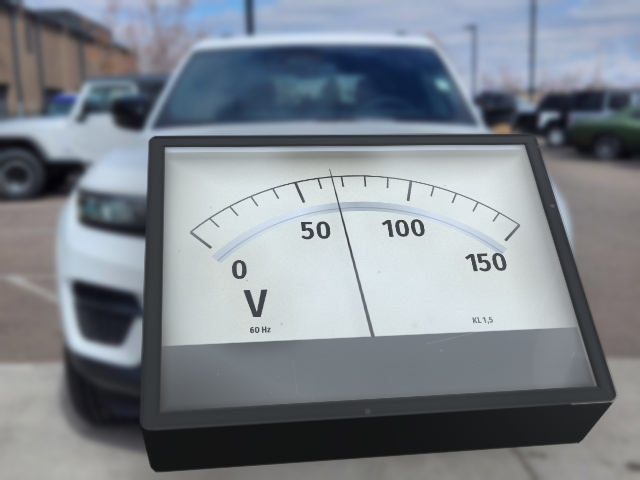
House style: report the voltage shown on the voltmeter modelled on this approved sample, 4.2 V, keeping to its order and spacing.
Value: 65 V
